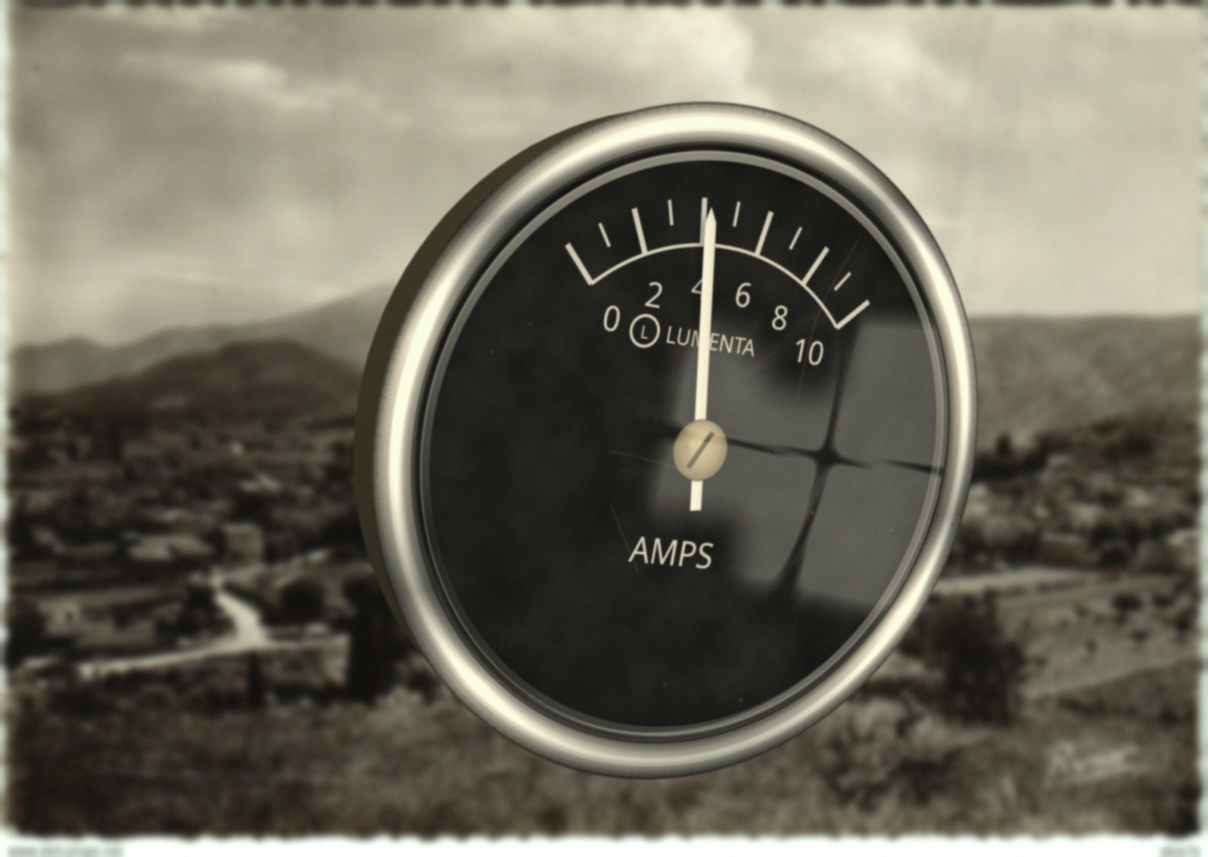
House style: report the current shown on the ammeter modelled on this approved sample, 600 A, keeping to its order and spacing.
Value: 4 A
